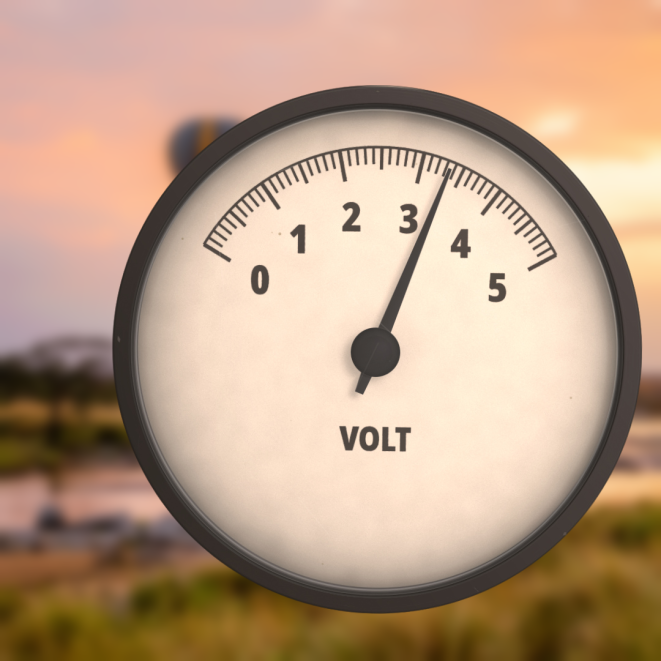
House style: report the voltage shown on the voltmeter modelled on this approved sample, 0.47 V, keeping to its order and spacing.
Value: 3.35 V
